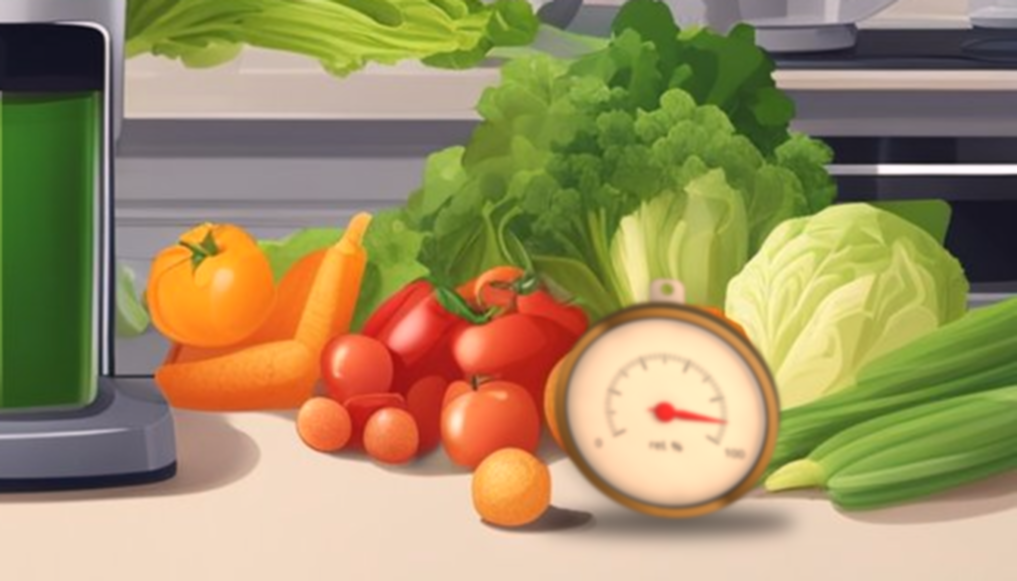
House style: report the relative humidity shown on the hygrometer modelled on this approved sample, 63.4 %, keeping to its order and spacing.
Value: 90 %
